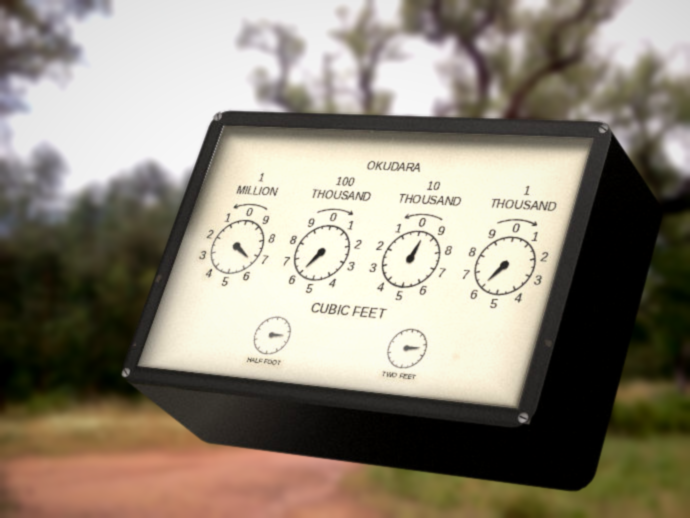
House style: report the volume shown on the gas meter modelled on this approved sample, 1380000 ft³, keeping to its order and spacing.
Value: 659600 ft³
